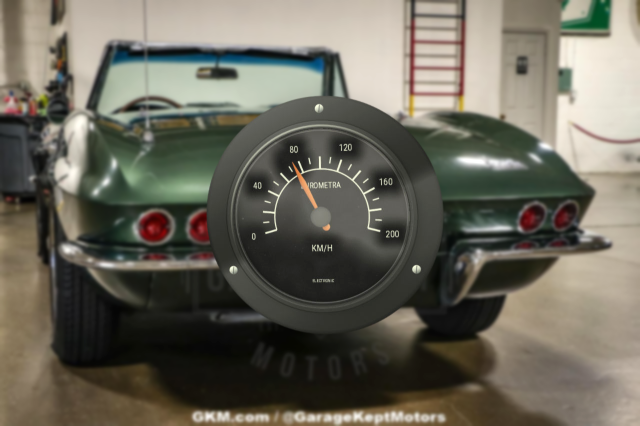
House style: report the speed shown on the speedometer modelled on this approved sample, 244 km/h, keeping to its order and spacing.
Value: 75 km/h
